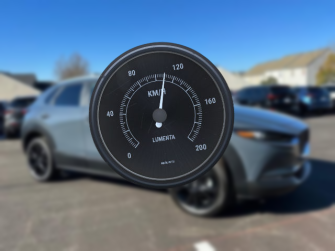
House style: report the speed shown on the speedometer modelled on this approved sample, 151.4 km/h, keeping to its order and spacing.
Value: 110 km/h
